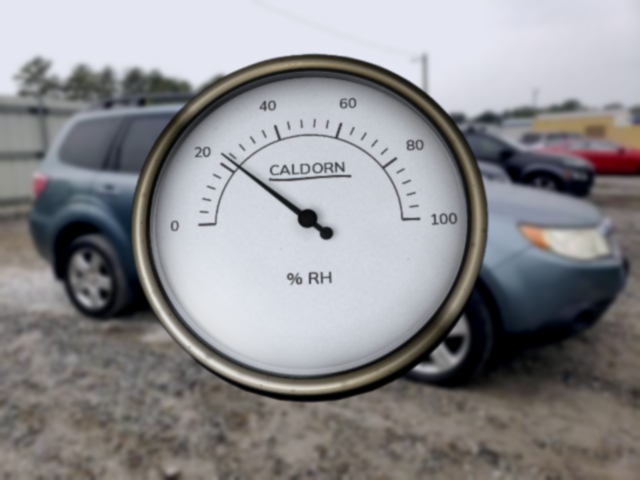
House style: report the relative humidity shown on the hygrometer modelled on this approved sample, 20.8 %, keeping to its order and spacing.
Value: 22 %
